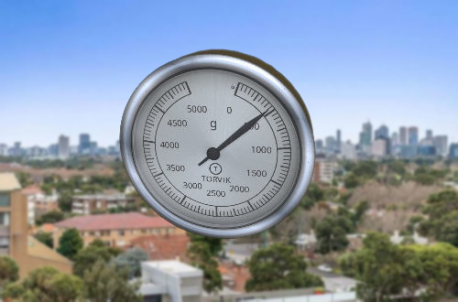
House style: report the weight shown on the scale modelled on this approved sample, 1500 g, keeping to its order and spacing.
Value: 450 g
